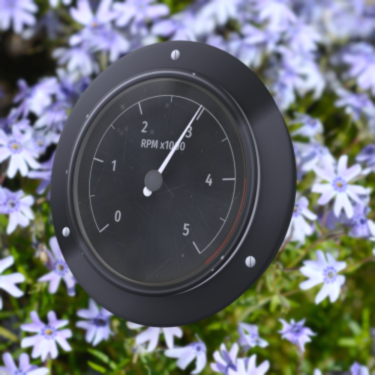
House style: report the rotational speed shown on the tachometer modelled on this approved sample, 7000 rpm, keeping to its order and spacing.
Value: 3000 rpm
